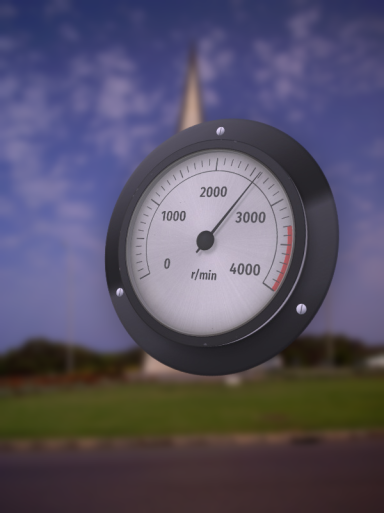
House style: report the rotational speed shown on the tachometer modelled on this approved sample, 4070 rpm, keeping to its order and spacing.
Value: 2600 rpm
